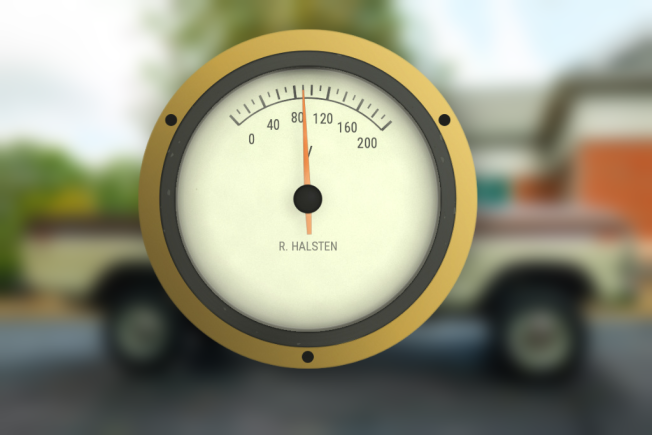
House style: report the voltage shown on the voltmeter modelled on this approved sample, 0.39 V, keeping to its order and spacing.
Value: 90 V
